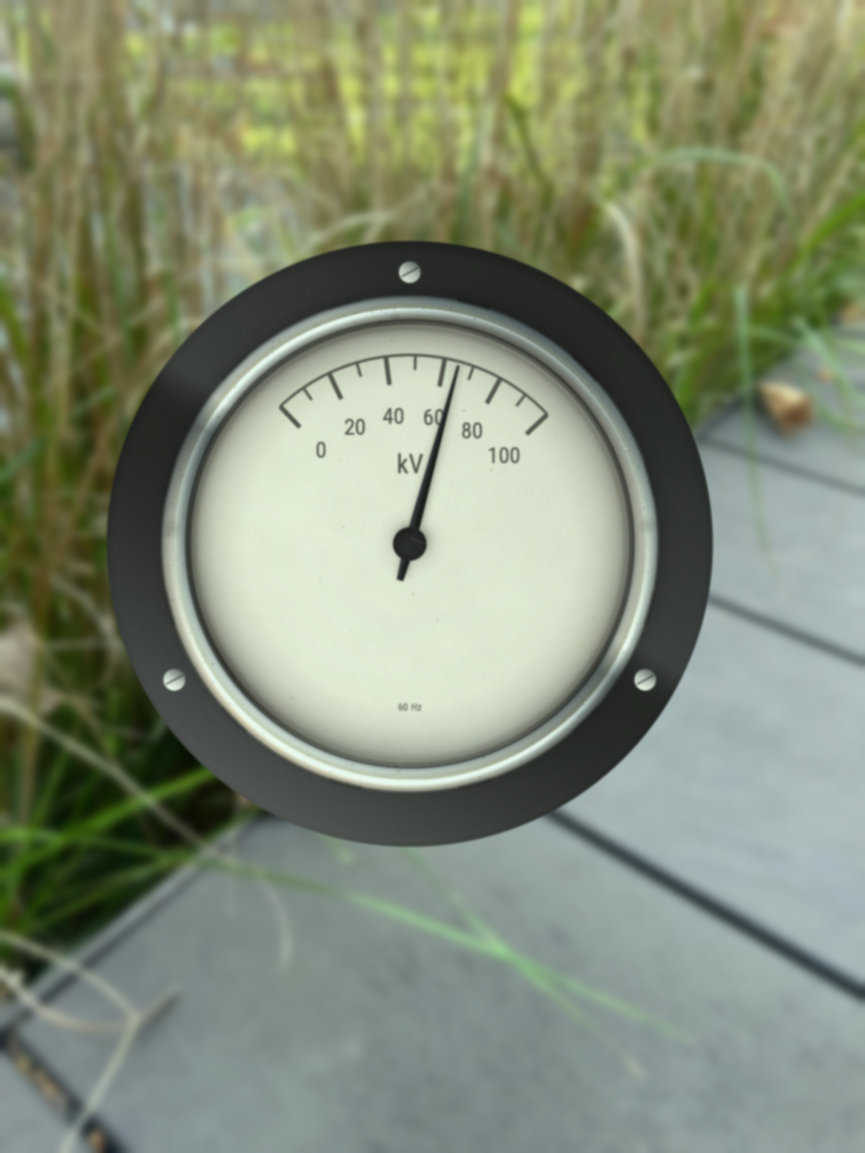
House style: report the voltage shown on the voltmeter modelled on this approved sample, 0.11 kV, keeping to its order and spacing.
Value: 65 kV
